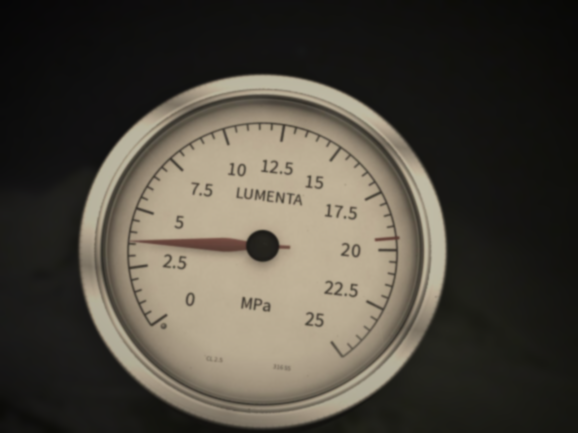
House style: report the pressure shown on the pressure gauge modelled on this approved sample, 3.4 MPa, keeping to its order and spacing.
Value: 3.5 MPa
